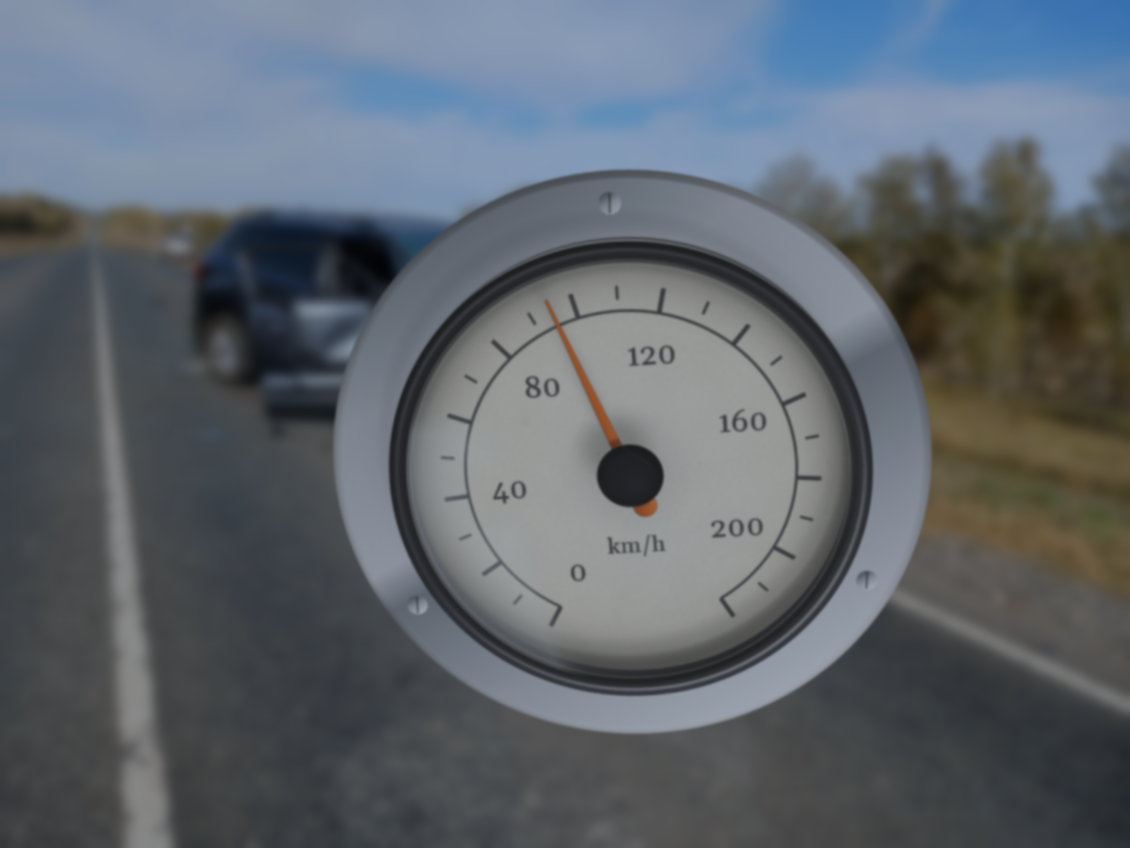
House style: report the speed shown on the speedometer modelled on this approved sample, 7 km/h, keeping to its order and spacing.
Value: 95 km/h
